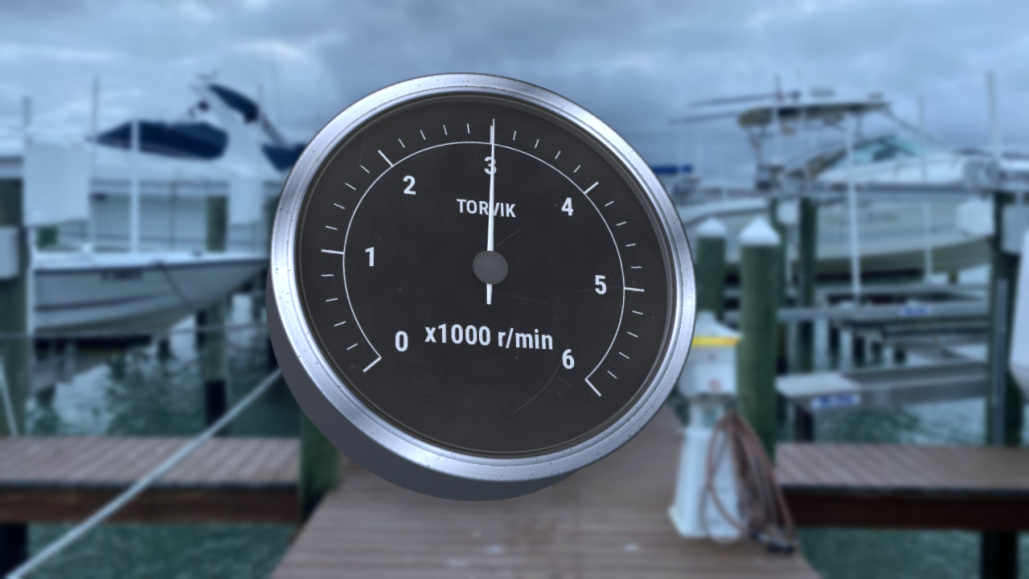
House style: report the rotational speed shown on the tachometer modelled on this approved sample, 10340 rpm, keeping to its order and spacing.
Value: 3000 rpm
